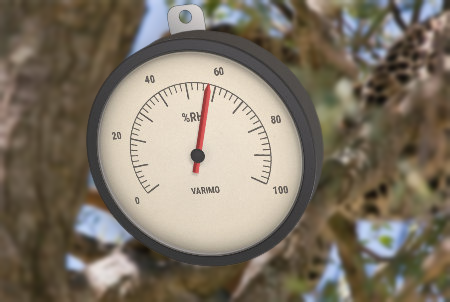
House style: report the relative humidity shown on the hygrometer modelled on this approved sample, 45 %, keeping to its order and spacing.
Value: 58 %
